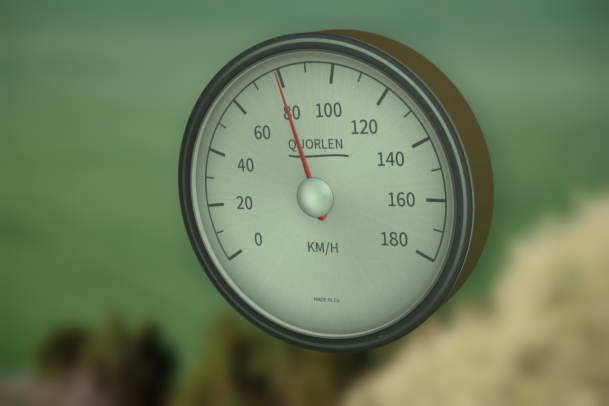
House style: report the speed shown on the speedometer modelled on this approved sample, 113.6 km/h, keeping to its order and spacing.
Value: 80 km/h
